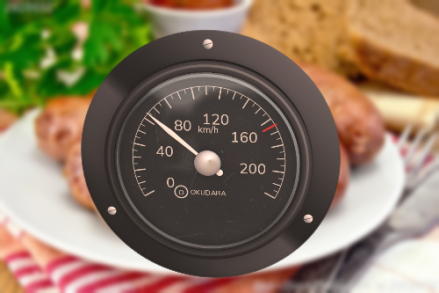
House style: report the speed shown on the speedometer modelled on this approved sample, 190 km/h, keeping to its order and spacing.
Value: 65 km/h
